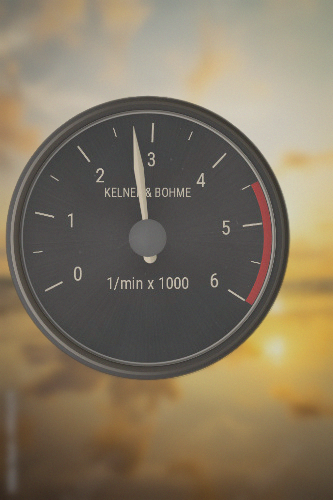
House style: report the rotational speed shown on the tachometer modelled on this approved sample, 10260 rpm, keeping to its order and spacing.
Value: 2750 rpm
